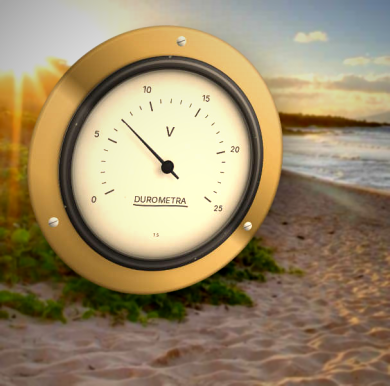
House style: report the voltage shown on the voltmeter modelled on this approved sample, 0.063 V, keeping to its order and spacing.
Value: 7 V
